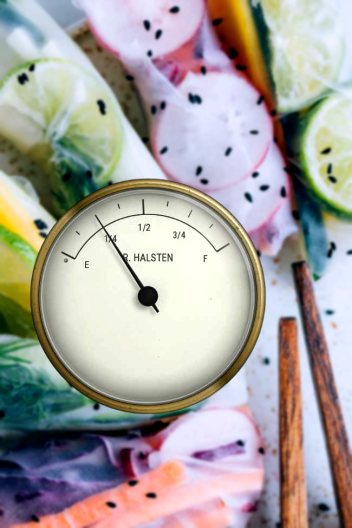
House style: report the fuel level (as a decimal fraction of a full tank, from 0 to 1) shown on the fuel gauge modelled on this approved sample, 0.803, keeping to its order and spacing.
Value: 0.25
